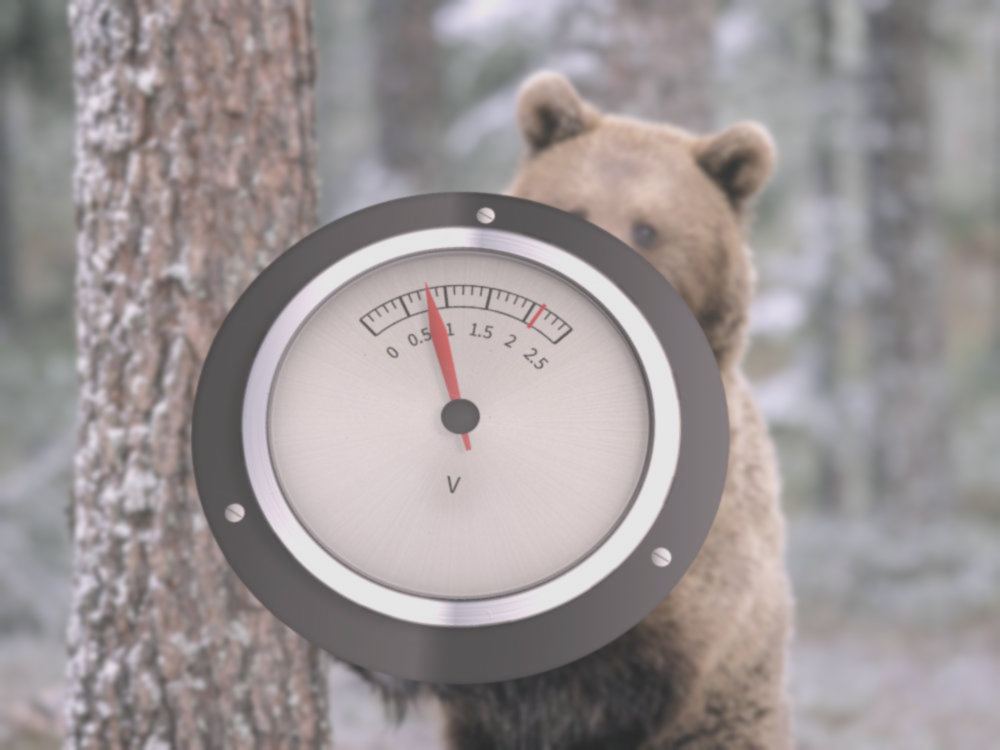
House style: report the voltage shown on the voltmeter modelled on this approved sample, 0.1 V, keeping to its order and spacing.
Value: 0.8 V
